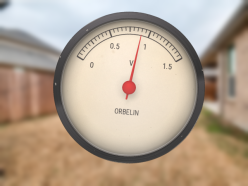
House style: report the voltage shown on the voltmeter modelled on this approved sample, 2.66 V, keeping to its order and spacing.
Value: 0.9 V
